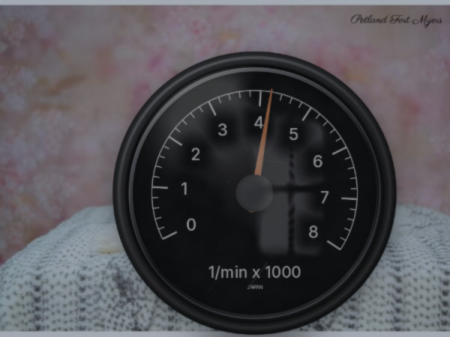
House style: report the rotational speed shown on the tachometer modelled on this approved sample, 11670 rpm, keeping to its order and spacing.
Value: 4200 rpm
